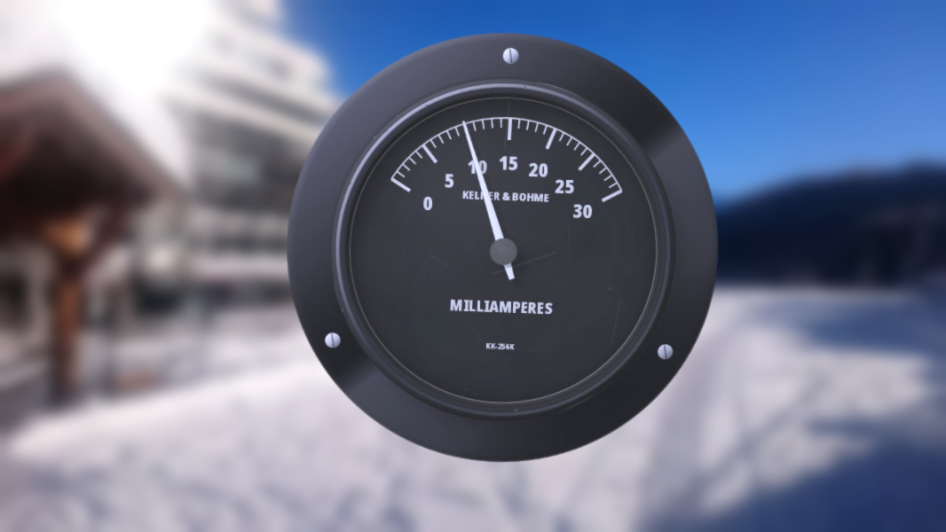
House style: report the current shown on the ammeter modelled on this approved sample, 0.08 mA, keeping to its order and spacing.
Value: 10 mA
